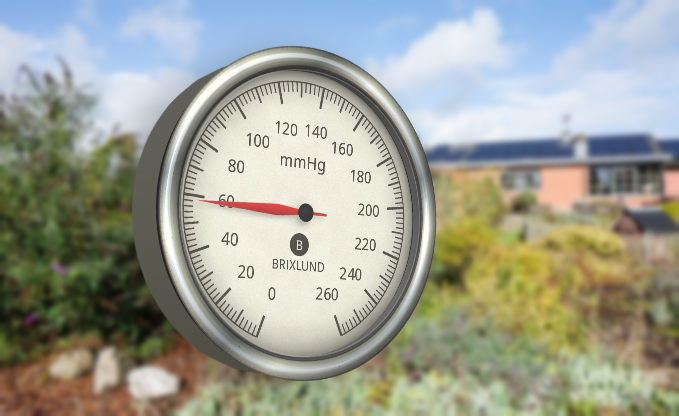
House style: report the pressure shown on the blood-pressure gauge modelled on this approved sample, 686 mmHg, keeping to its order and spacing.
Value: 58 mmHg
